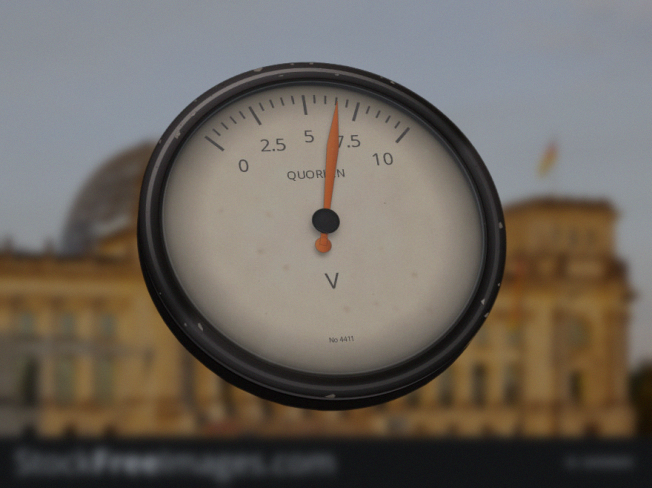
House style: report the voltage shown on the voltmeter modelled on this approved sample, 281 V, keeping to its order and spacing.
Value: 6.5 V
